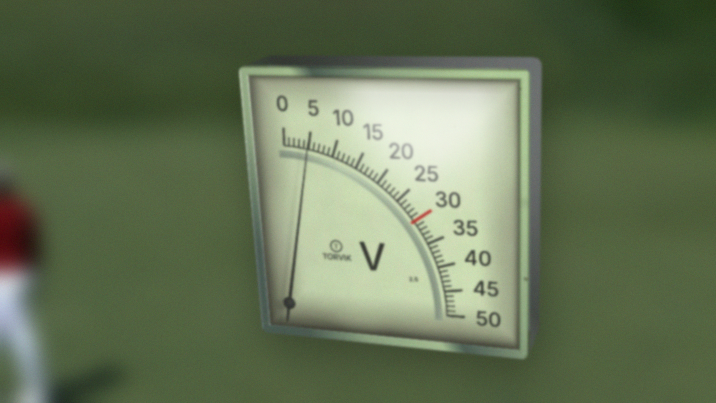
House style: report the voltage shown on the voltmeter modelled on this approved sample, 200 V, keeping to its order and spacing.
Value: 5 V
